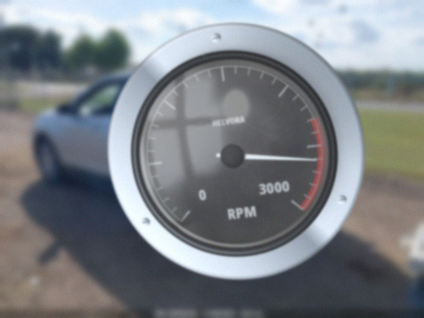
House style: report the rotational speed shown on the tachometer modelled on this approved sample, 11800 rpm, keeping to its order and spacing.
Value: 2600 rpm
